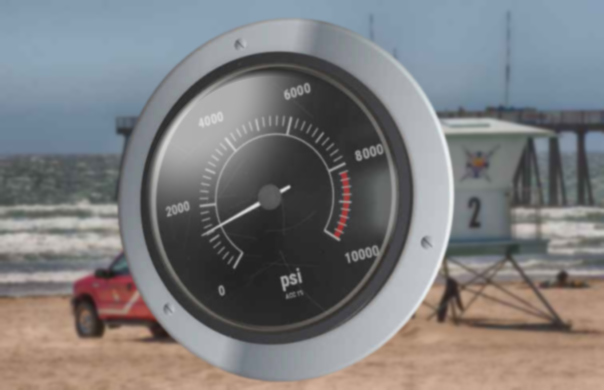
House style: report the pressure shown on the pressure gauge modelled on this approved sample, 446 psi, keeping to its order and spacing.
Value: 1200 psi
